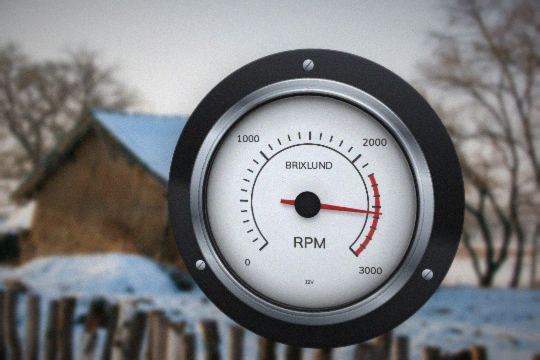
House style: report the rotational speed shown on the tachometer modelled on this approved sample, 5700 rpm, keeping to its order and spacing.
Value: 2550 rpm
